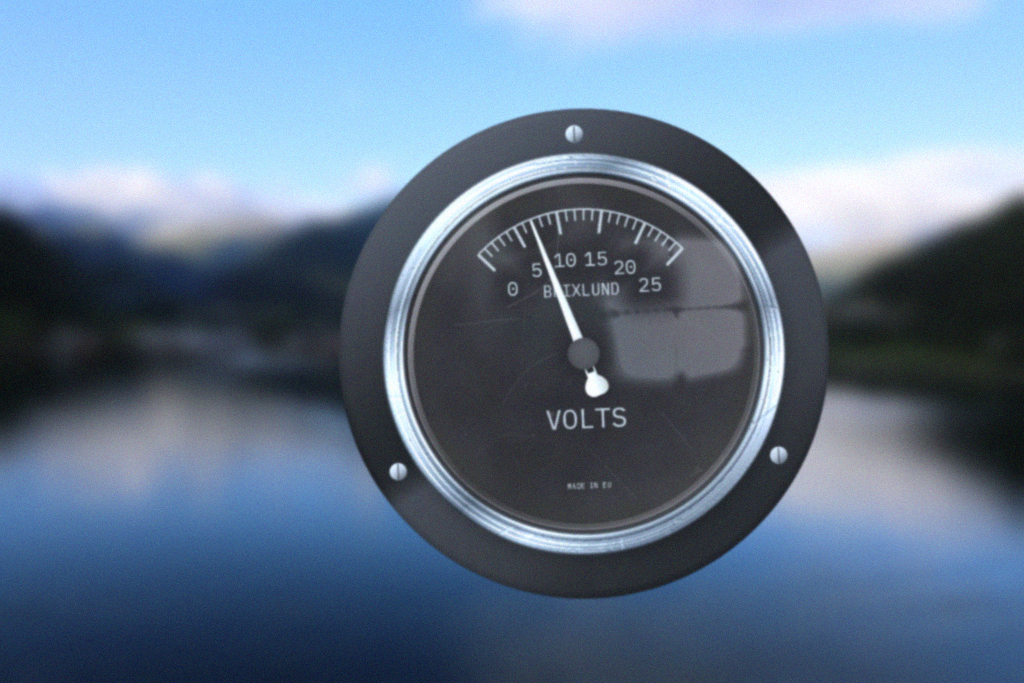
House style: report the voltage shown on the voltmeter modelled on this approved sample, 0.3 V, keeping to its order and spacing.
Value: 7 V
